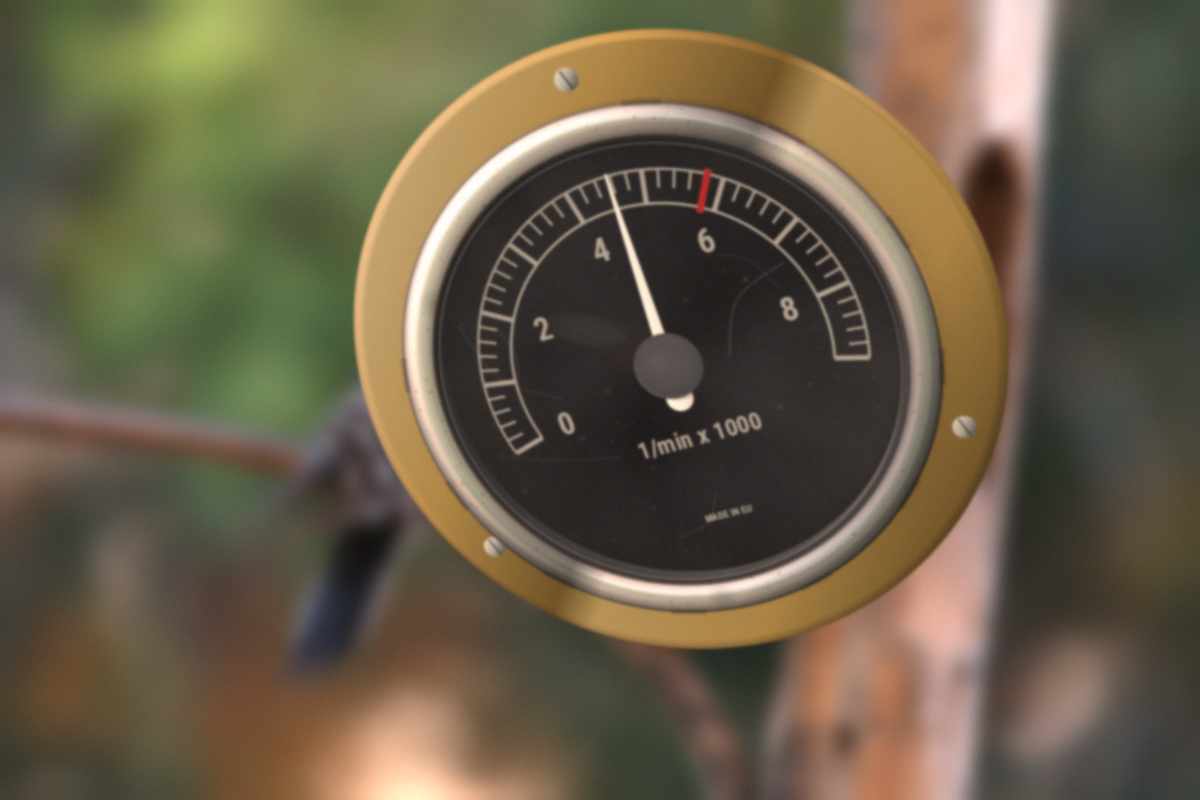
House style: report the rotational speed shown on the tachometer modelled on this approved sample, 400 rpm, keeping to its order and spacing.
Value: 4600 rpm
